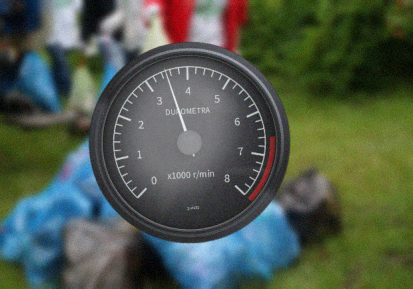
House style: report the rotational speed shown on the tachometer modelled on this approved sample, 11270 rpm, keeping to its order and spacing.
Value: 3500 rpm
